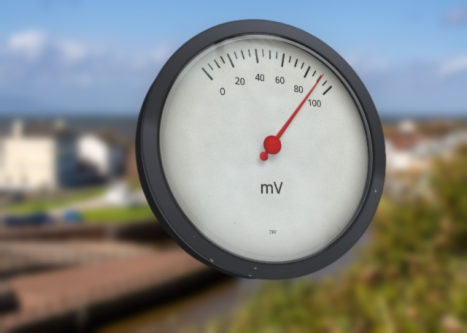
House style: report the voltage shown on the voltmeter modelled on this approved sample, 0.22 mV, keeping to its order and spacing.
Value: 90 mV
